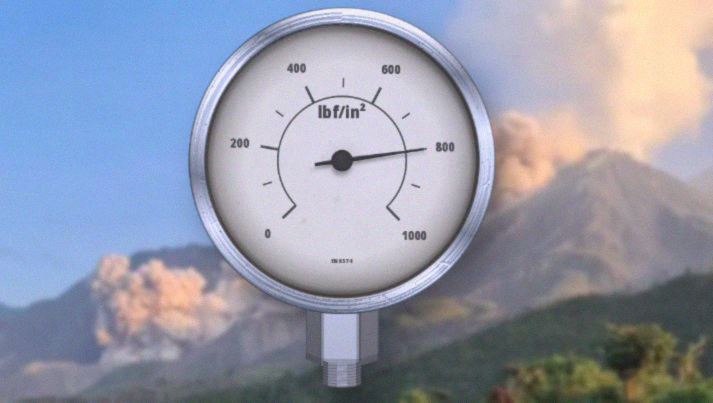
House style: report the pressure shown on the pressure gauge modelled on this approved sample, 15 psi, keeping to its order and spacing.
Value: 800 psi
